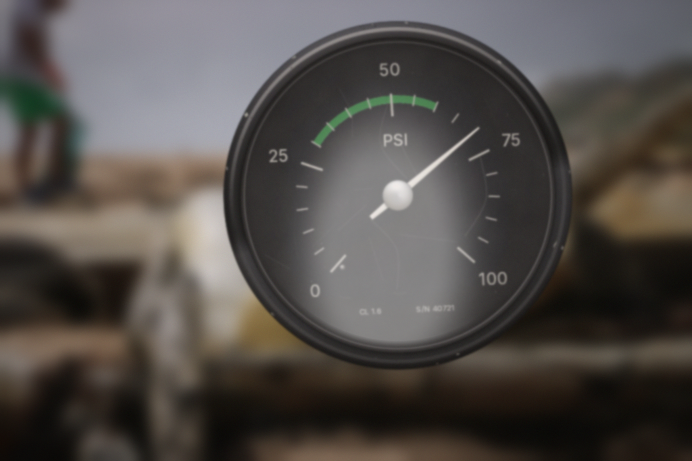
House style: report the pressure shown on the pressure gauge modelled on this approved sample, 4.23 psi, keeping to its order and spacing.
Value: 70 psi
